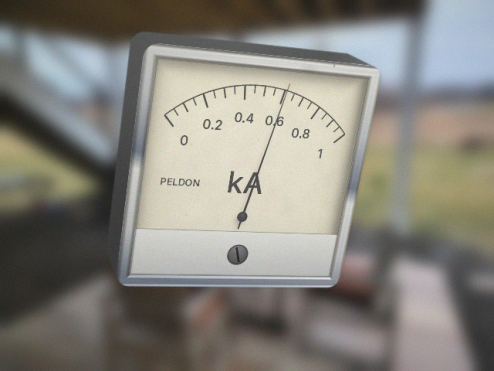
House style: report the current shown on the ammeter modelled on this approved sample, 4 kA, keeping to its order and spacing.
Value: 0.6 kA
